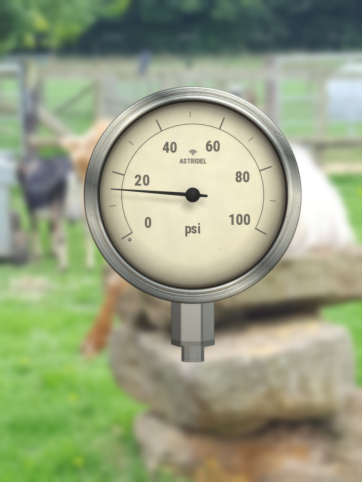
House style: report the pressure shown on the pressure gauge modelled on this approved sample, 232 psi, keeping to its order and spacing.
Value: 15 psi
